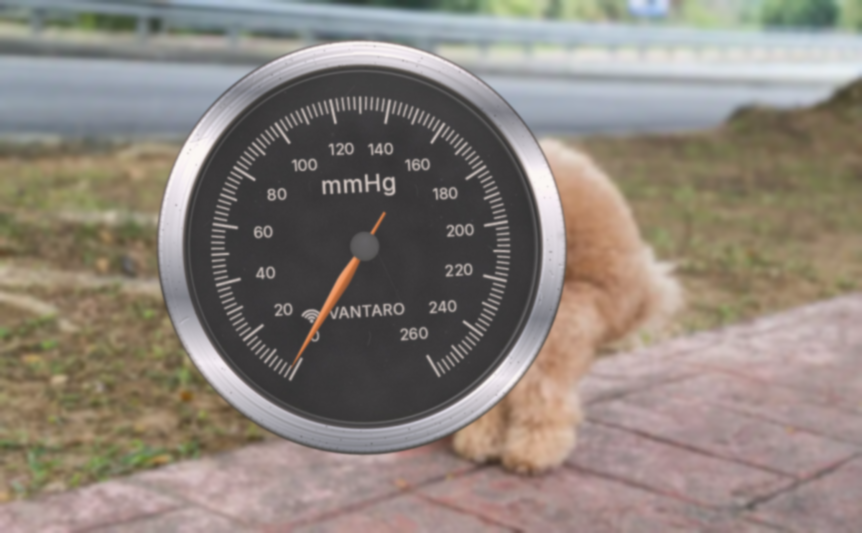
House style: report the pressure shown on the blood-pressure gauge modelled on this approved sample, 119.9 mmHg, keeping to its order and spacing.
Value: 2 mmHg
